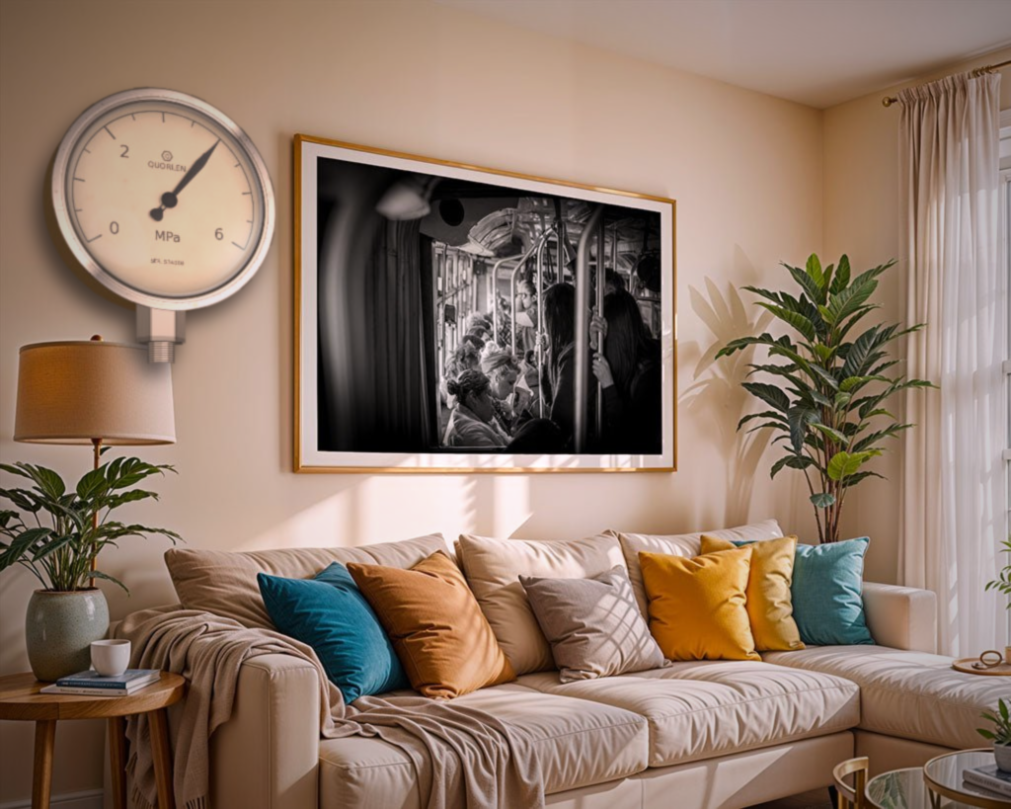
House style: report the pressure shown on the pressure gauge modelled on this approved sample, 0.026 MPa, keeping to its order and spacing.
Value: 4 MPa
